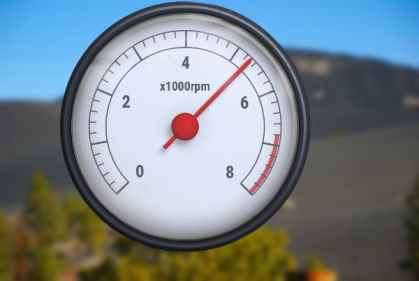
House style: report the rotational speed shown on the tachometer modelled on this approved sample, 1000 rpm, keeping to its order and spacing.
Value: 5300 rpm
